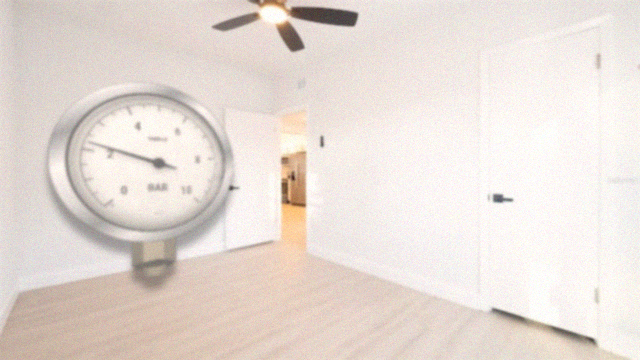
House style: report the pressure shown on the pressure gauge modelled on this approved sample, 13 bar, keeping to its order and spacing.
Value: 2.25 bar
